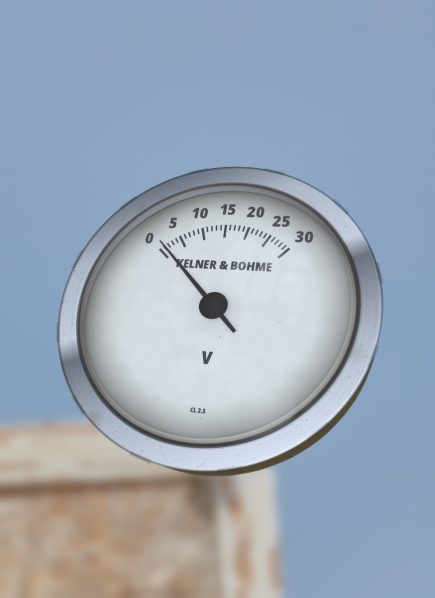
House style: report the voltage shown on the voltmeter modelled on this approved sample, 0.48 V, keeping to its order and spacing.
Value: 1 V
